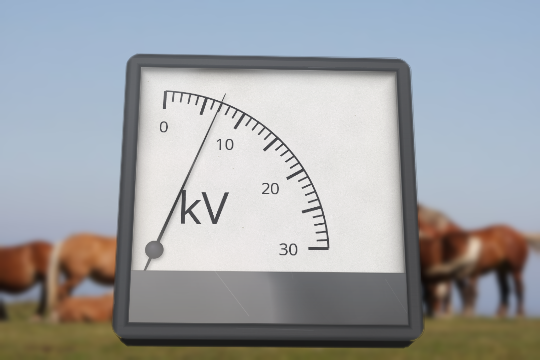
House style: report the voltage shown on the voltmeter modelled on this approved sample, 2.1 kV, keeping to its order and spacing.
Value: 7 kV
